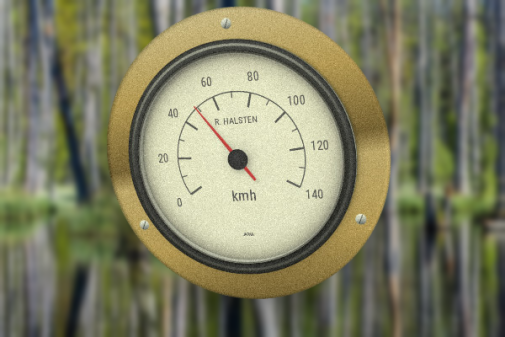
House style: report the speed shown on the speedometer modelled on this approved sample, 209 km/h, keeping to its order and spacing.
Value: 50 km/h
